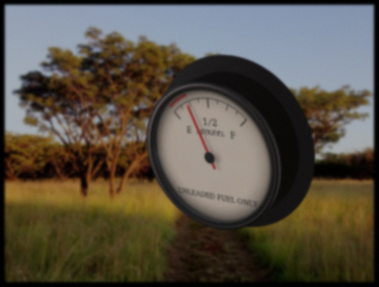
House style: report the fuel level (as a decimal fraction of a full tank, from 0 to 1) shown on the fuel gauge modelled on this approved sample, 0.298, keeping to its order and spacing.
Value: 0.25
